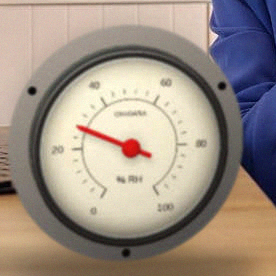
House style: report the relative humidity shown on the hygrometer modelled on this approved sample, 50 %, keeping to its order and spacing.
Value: 28 %
